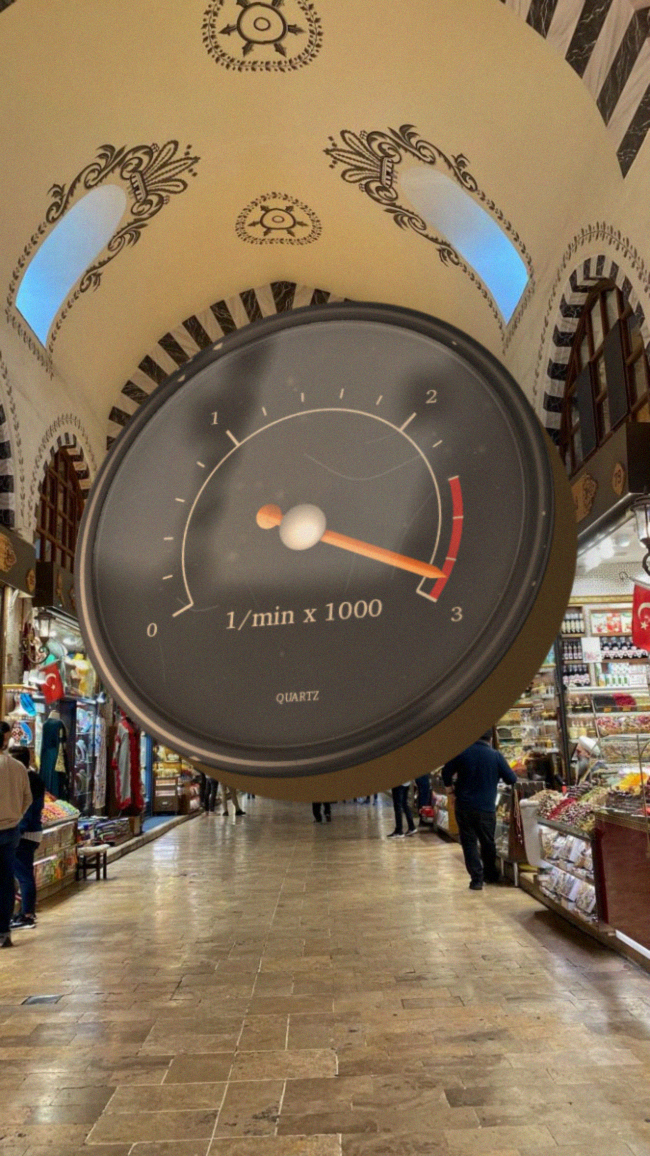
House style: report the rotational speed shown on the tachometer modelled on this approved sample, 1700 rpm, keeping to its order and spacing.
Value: 2900 rpm
